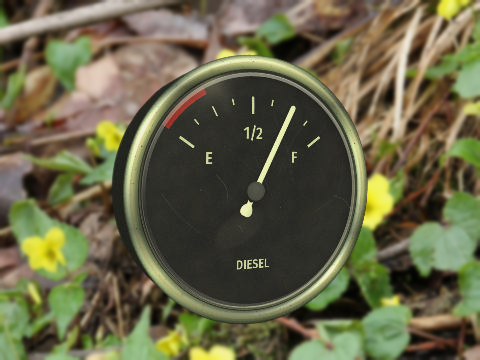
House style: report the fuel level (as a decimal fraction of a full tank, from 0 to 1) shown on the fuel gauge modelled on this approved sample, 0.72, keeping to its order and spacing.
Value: 0.75
